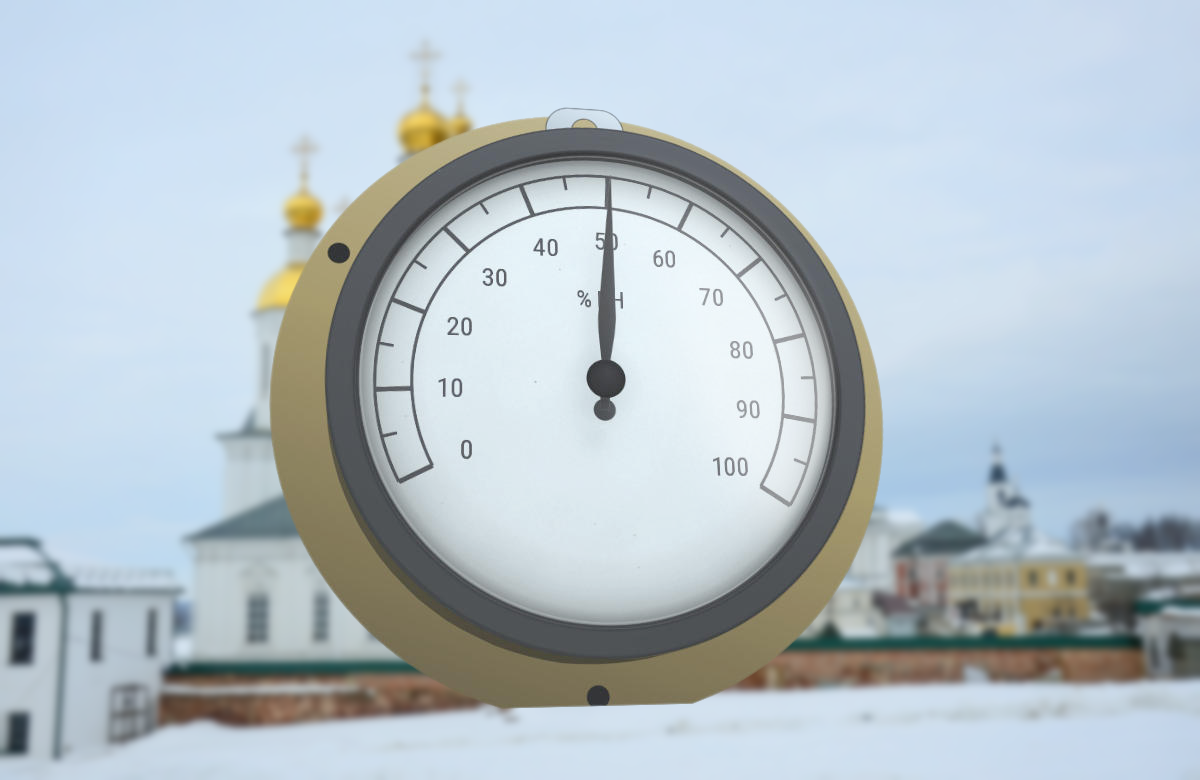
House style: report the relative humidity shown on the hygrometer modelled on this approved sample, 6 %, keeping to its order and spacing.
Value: 50 %
